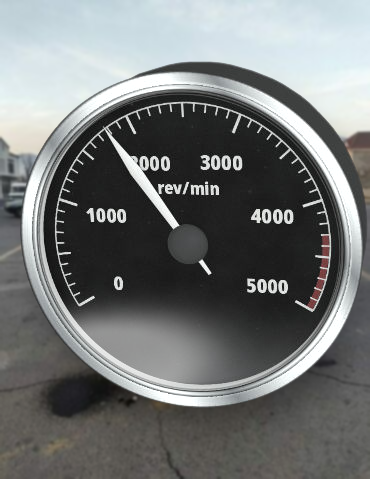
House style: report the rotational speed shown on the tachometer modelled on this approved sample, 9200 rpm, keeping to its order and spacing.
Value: 1800 rpm
